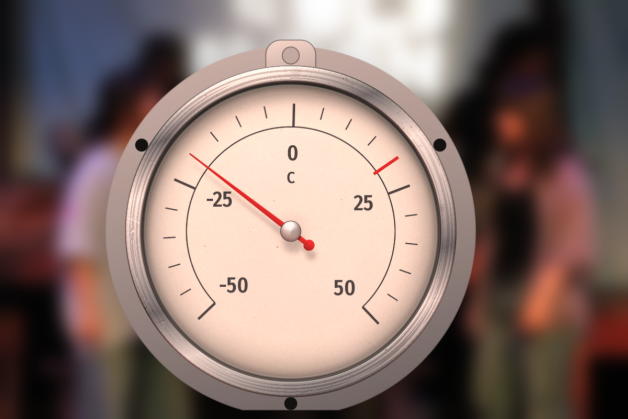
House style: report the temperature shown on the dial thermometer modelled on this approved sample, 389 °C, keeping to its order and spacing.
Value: -20 °C
